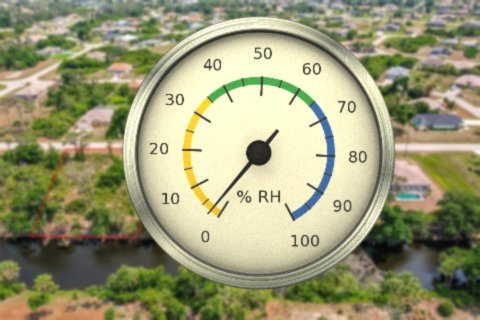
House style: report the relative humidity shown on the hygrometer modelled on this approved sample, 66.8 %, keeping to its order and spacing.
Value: 2.5 %
